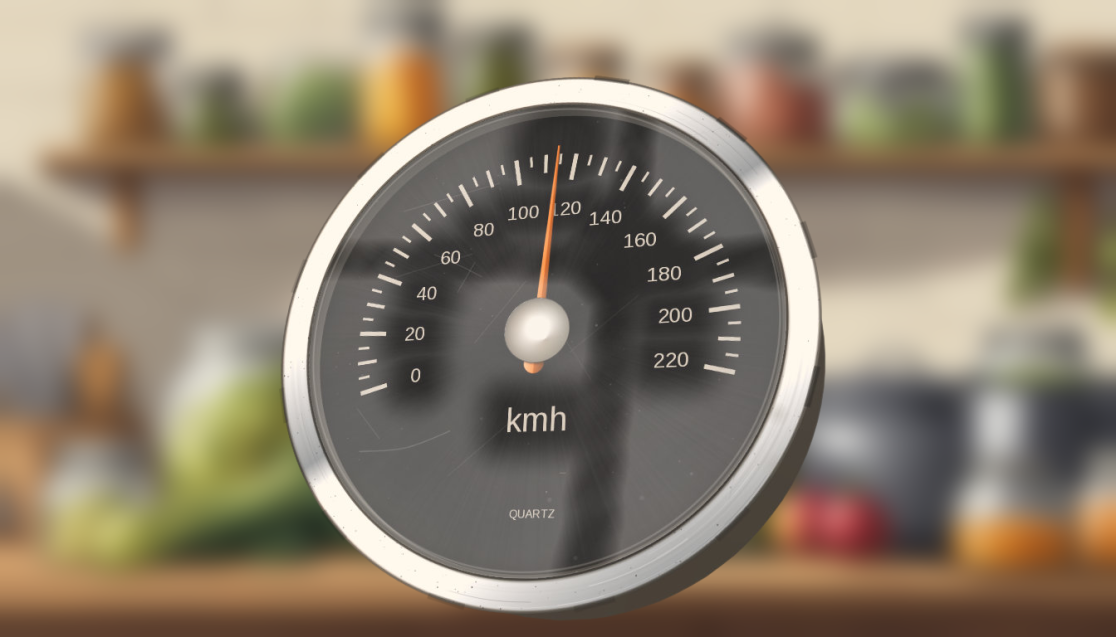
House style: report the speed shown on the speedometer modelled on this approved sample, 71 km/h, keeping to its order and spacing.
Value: 115 km/h
